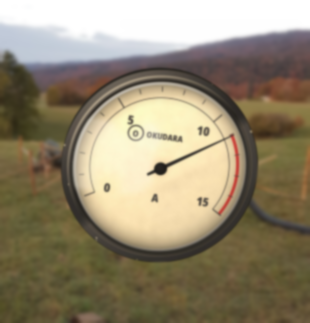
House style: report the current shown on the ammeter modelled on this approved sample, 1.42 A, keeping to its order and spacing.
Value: 11 A
